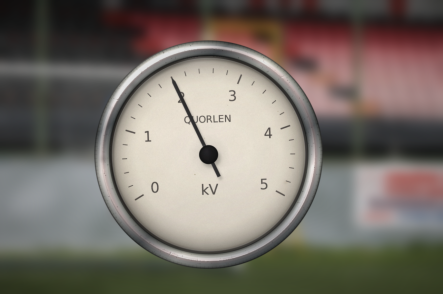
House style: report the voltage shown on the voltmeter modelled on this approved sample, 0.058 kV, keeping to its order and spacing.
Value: 2 kV
